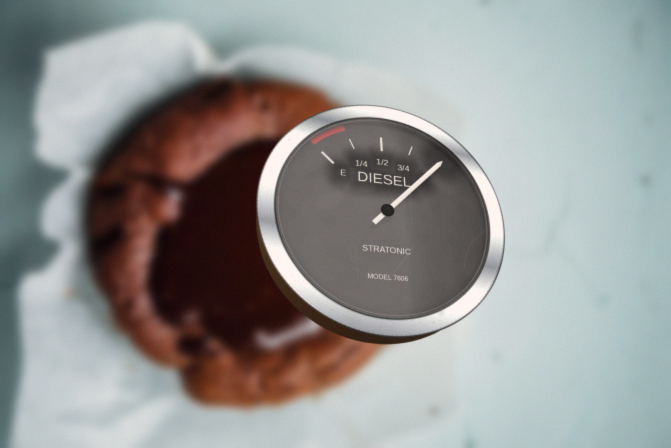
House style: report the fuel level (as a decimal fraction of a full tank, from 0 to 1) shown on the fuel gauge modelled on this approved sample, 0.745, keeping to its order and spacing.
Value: 1
